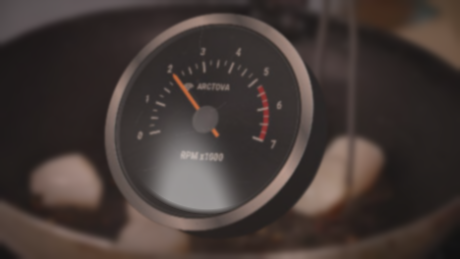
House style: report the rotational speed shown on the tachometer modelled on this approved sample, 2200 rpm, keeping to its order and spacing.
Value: 2000 rpm
